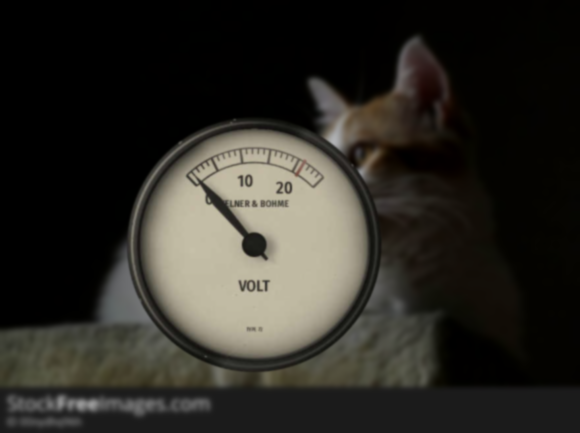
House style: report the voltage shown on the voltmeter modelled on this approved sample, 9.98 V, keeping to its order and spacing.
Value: 1 V
